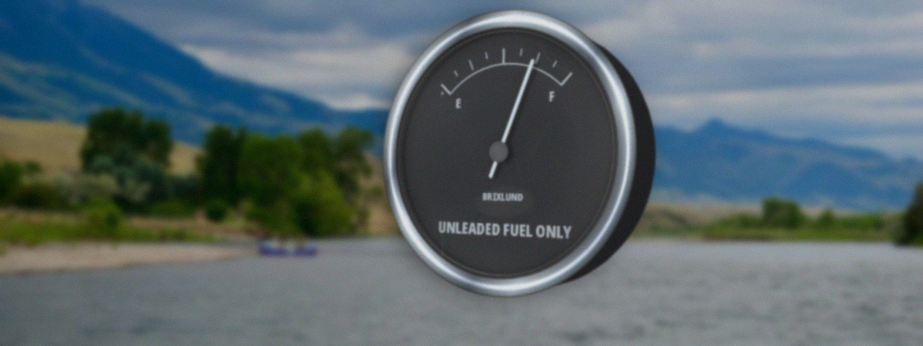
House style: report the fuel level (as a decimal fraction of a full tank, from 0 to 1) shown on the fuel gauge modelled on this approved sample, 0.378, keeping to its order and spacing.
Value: 0.75
